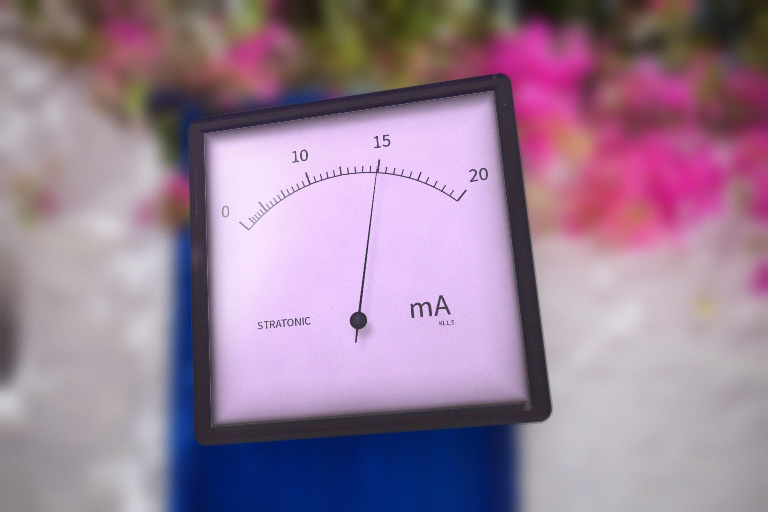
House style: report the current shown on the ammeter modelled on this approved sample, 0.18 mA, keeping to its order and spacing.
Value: 15 mA
